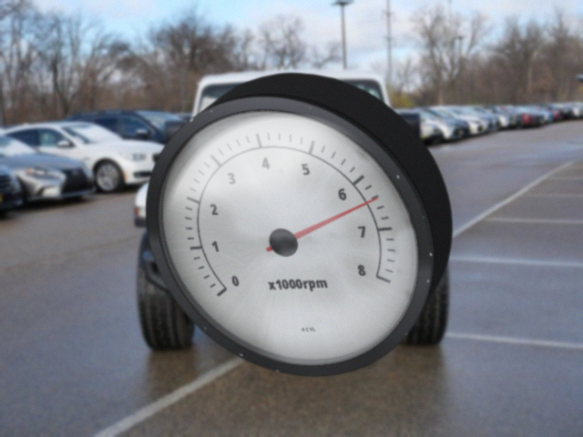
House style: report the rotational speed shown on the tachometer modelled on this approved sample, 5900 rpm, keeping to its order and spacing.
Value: 6400 rpm
